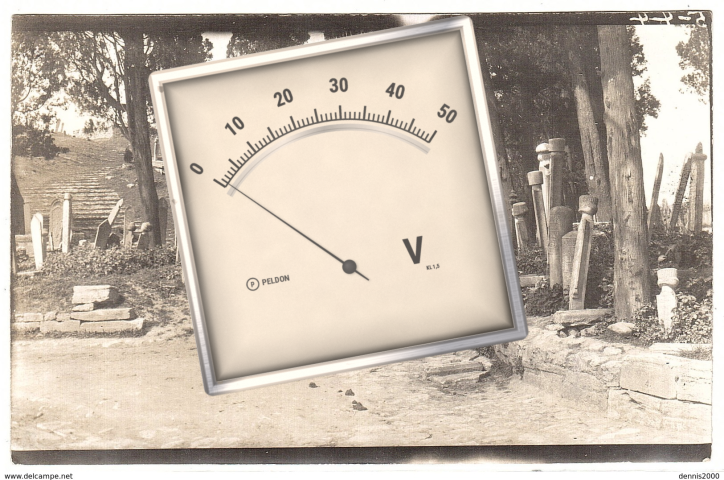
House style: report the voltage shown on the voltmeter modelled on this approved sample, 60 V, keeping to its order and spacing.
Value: 1 V
